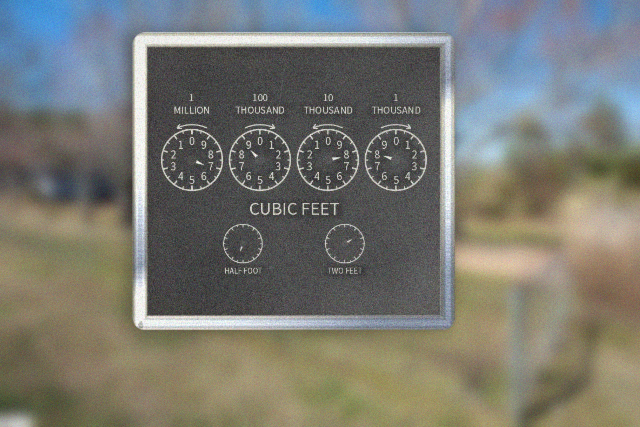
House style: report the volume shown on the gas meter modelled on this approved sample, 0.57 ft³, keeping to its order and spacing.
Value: 687800 ft³
